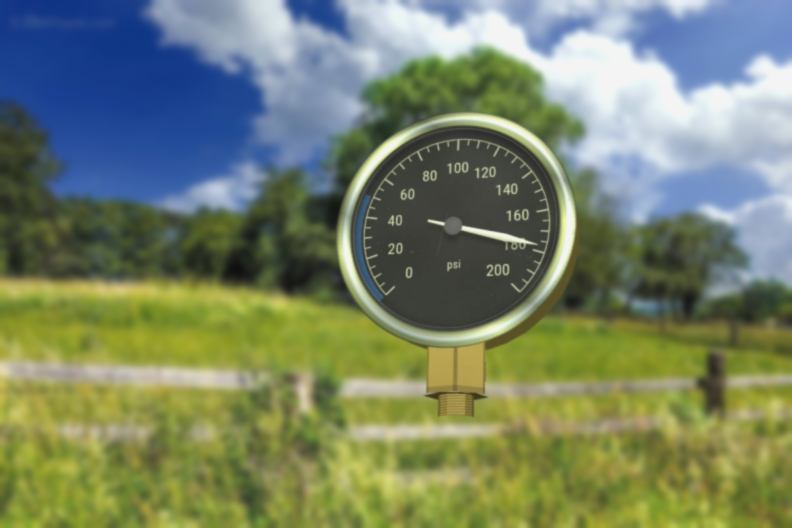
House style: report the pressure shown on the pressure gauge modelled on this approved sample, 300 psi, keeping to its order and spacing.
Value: 177.5 psi
